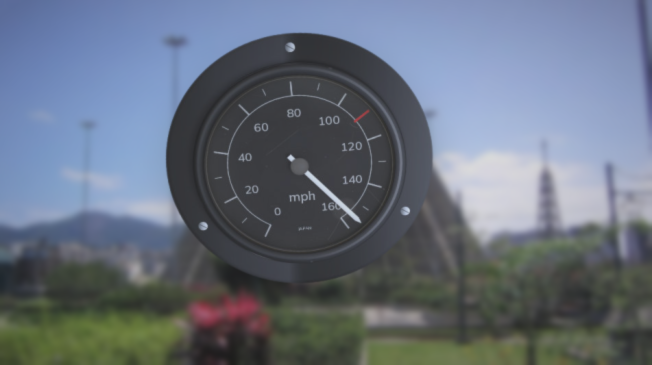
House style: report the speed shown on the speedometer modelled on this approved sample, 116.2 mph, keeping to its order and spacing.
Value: 155 mph
